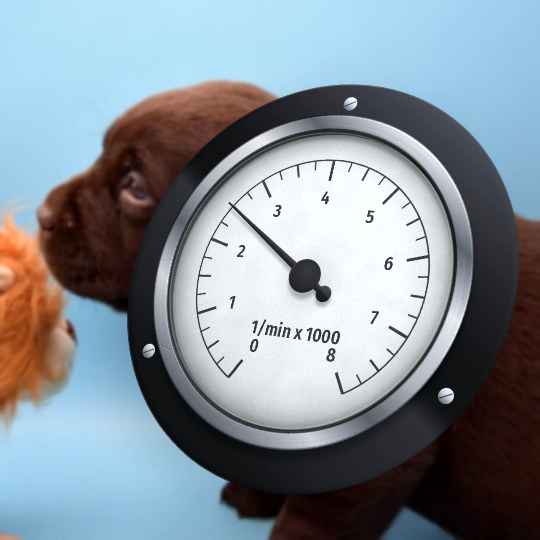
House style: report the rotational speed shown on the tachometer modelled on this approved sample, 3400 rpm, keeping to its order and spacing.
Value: 2500 rpm
